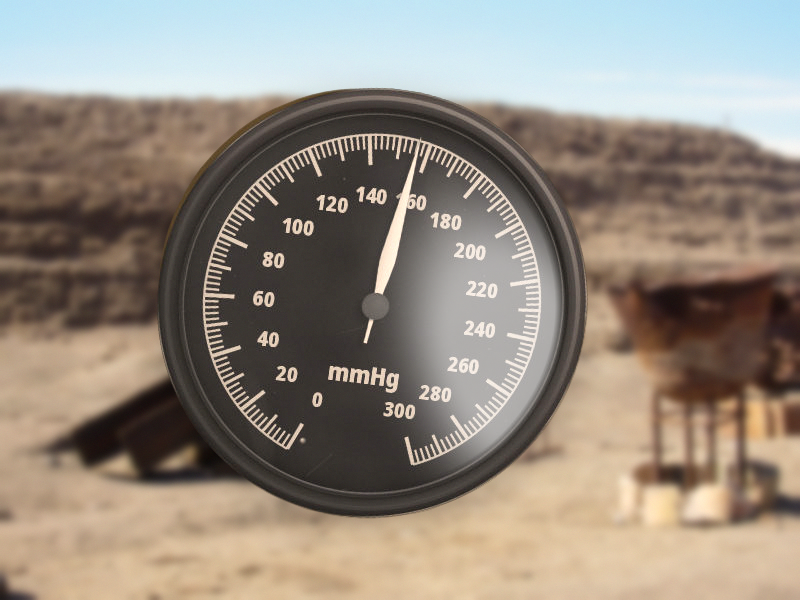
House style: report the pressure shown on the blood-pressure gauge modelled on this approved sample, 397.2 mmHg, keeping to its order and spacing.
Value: 156 mmHg
